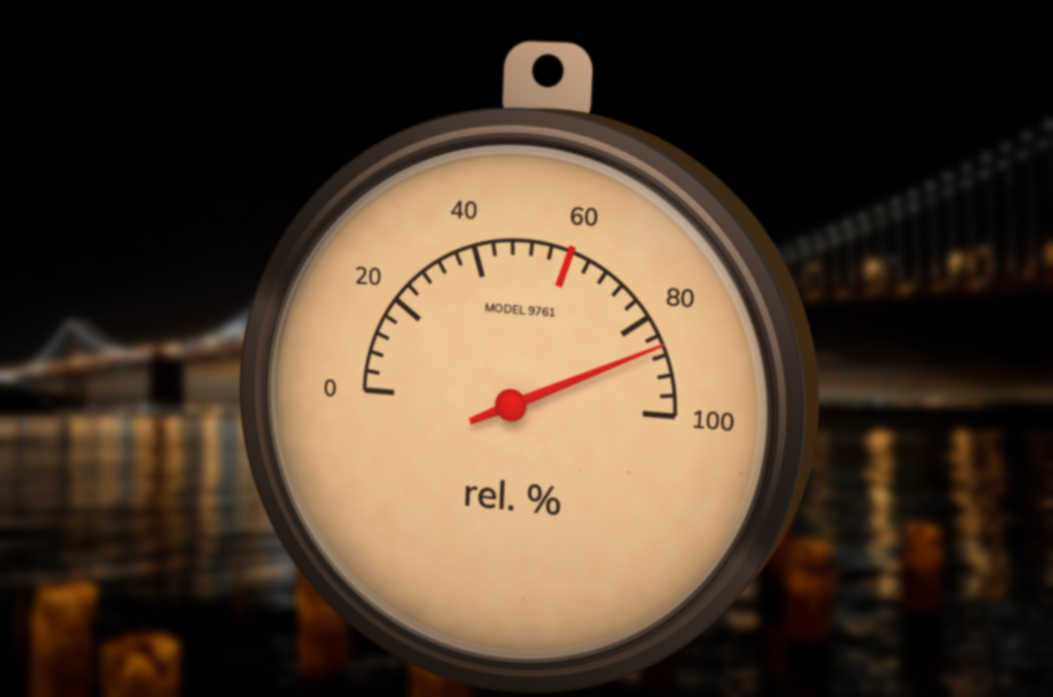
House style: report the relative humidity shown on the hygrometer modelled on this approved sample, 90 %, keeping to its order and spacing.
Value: 86 %
